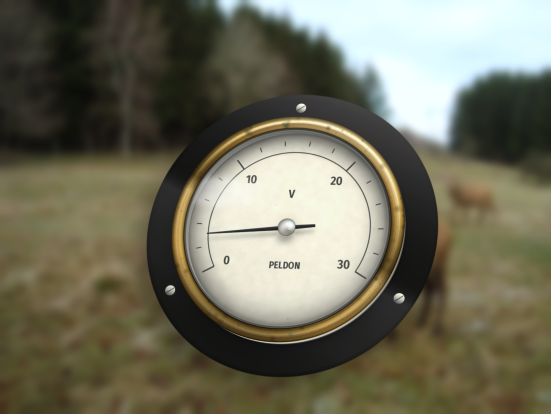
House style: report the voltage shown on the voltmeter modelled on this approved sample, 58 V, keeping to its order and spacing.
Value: 3 V
